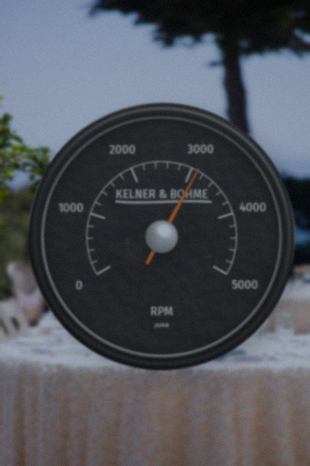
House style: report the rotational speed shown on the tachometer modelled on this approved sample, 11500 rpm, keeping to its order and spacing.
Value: 3100 rpm
